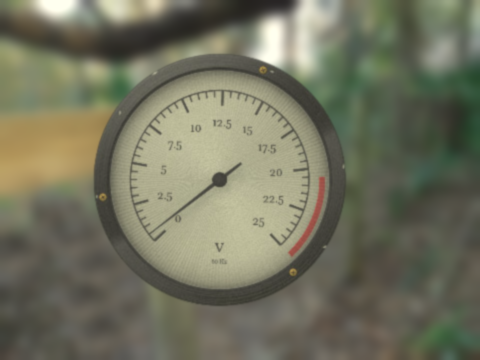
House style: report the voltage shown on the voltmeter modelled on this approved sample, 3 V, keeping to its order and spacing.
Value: 0.5 V
